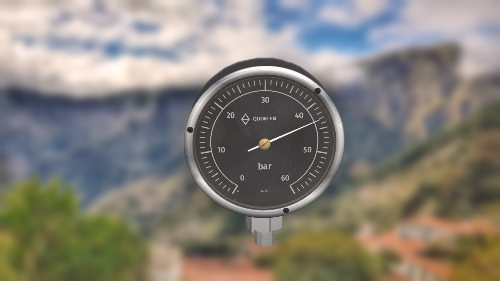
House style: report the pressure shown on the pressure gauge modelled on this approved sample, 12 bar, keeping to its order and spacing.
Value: 43 bar
